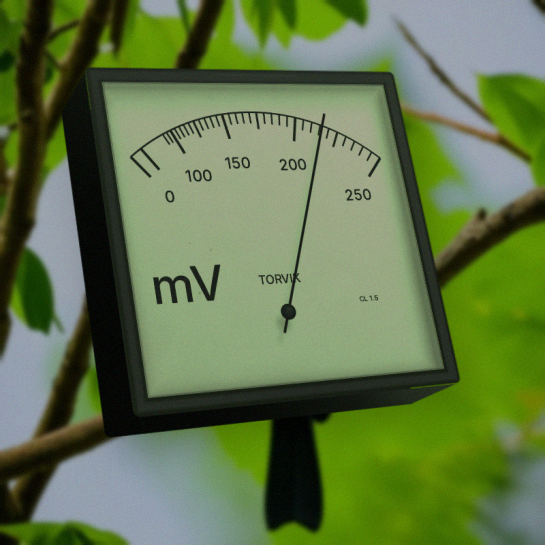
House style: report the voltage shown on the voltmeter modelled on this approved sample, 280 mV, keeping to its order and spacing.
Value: 215 mV
